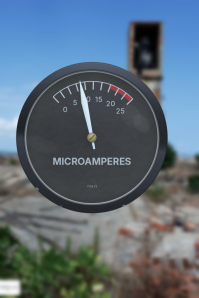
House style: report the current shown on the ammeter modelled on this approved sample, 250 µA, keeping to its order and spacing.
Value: 8.75 µA
